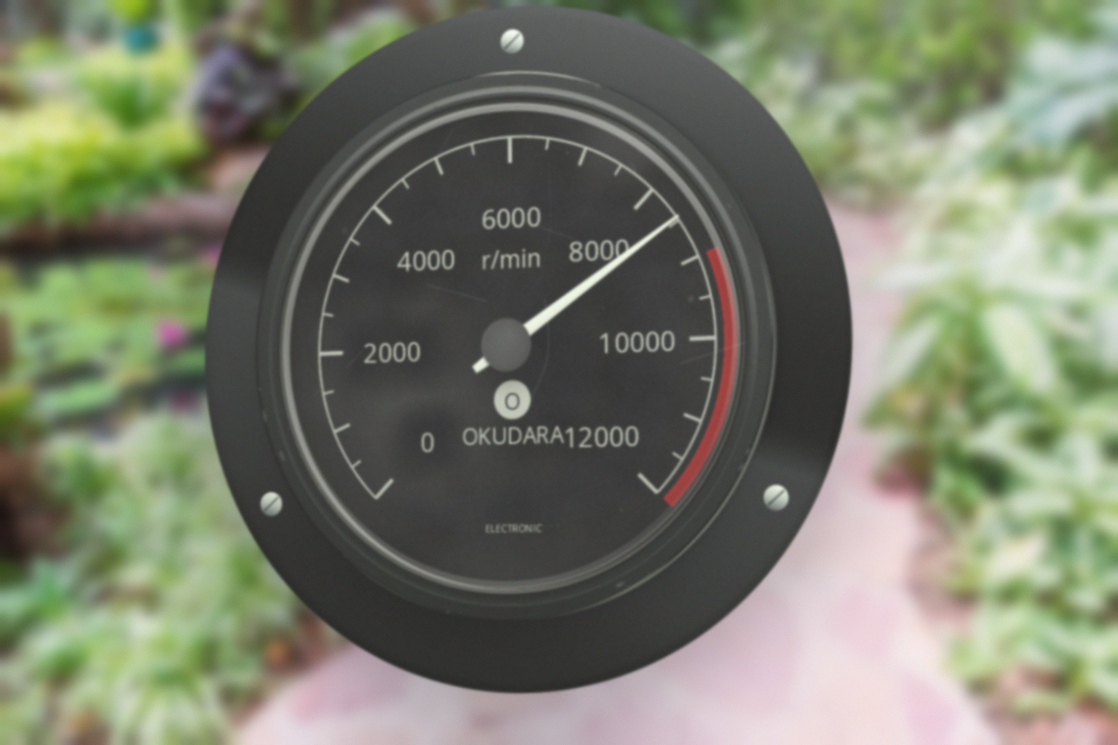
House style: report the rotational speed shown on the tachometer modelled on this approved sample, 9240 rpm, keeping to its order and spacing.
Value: 8500 rpm
